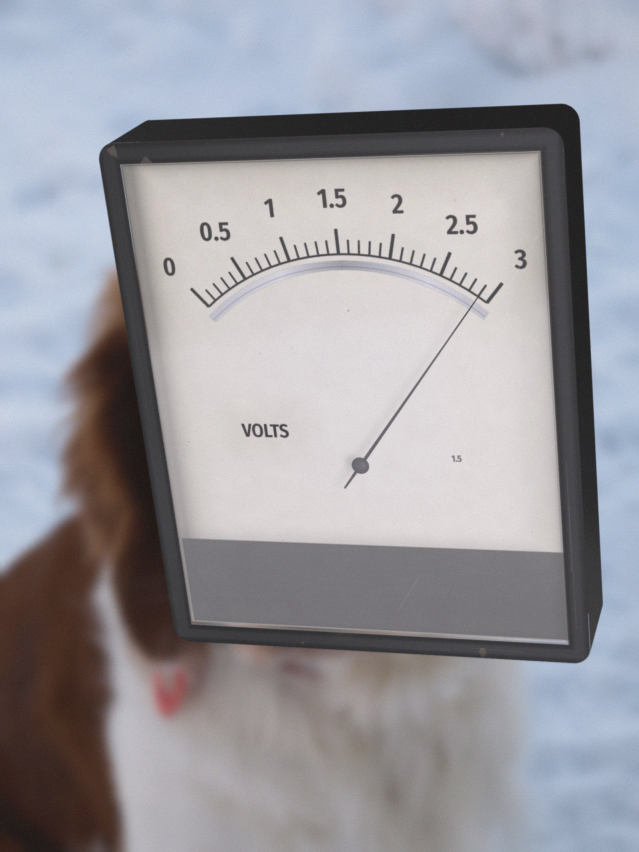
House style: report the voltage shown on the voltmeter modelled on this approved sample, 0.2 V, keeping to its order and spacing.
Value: 2.9 V
